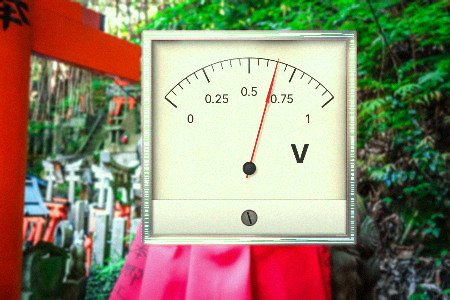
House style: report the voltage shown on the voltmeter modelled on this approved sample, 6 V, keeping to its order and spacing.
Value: 0.65 V
